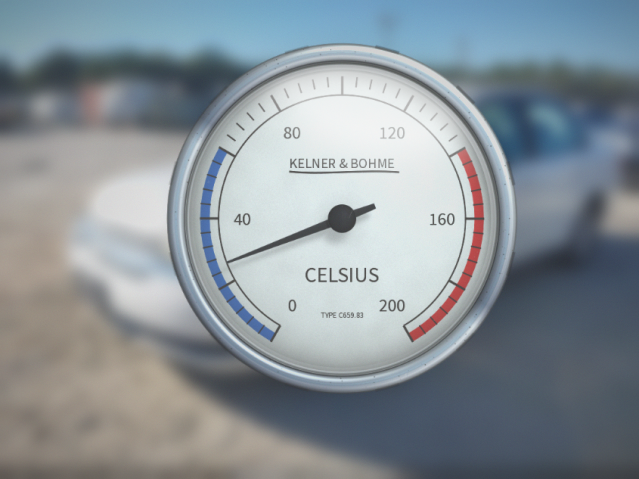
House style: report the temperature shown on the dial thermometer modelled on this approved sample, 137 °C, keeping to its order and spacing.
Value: 26 °C
